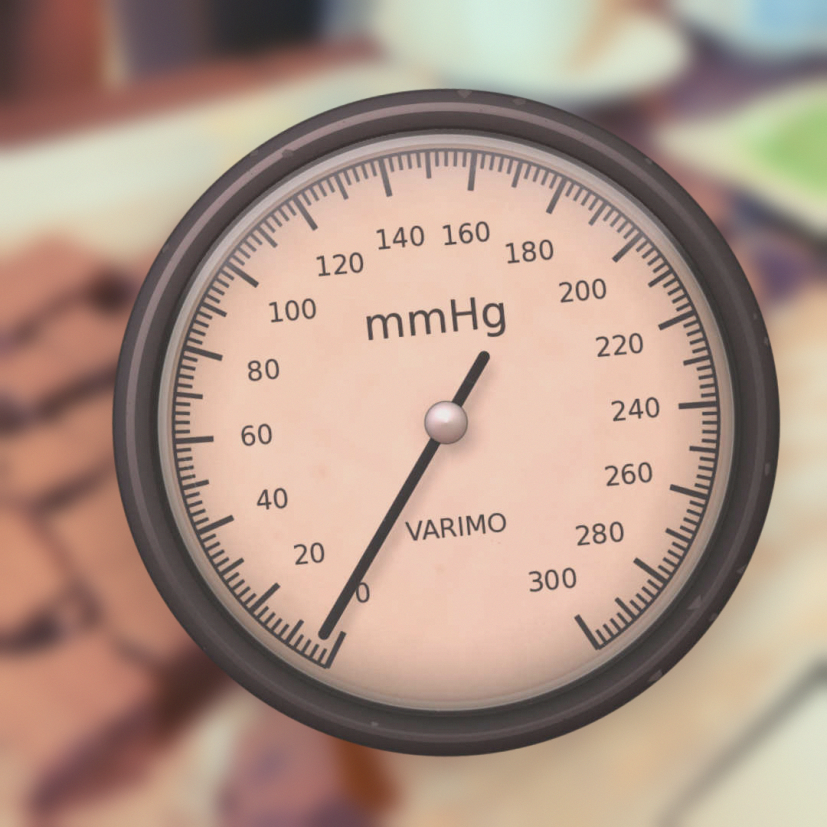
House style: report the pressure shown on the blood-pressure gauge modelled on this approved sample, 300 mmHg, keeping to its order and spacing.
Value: 4 mmHg
